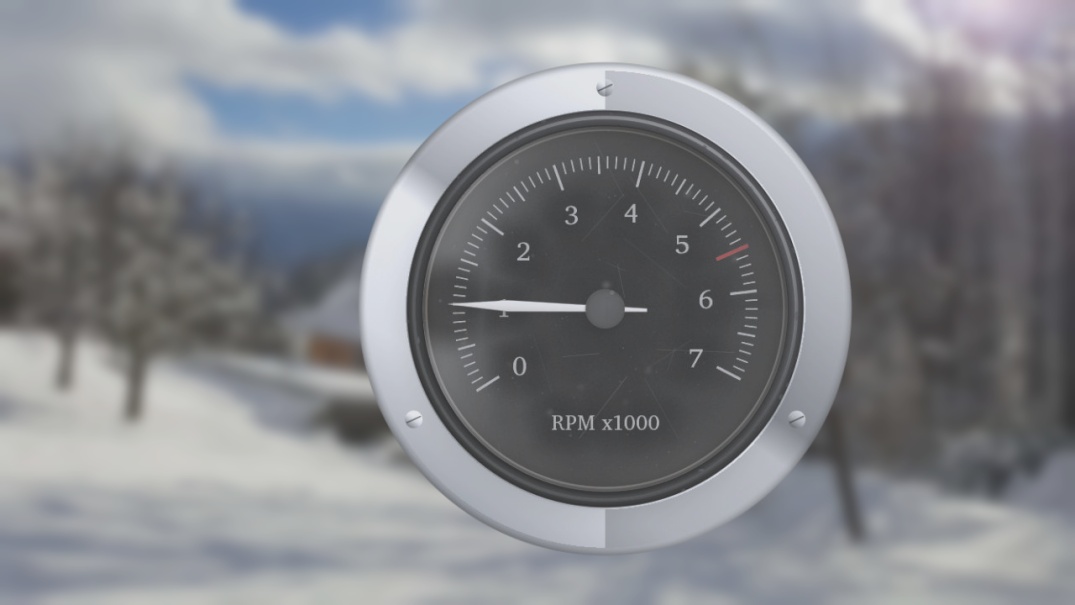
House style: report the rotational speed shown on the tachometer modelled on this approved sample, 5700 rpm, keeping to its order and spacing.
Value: 1000 rpm
